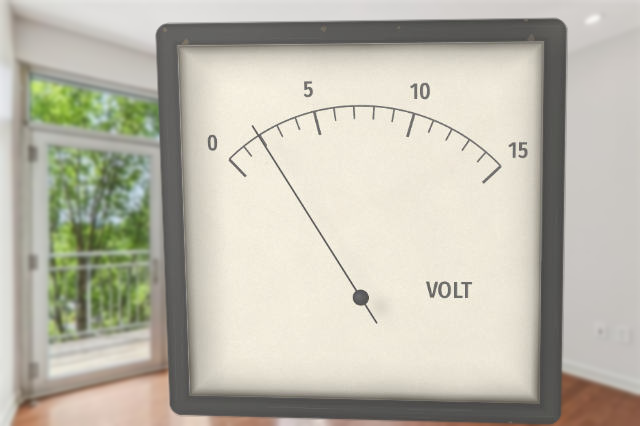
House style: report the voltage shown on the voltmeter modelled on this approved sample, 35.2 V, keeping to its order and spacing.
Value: 2 V
